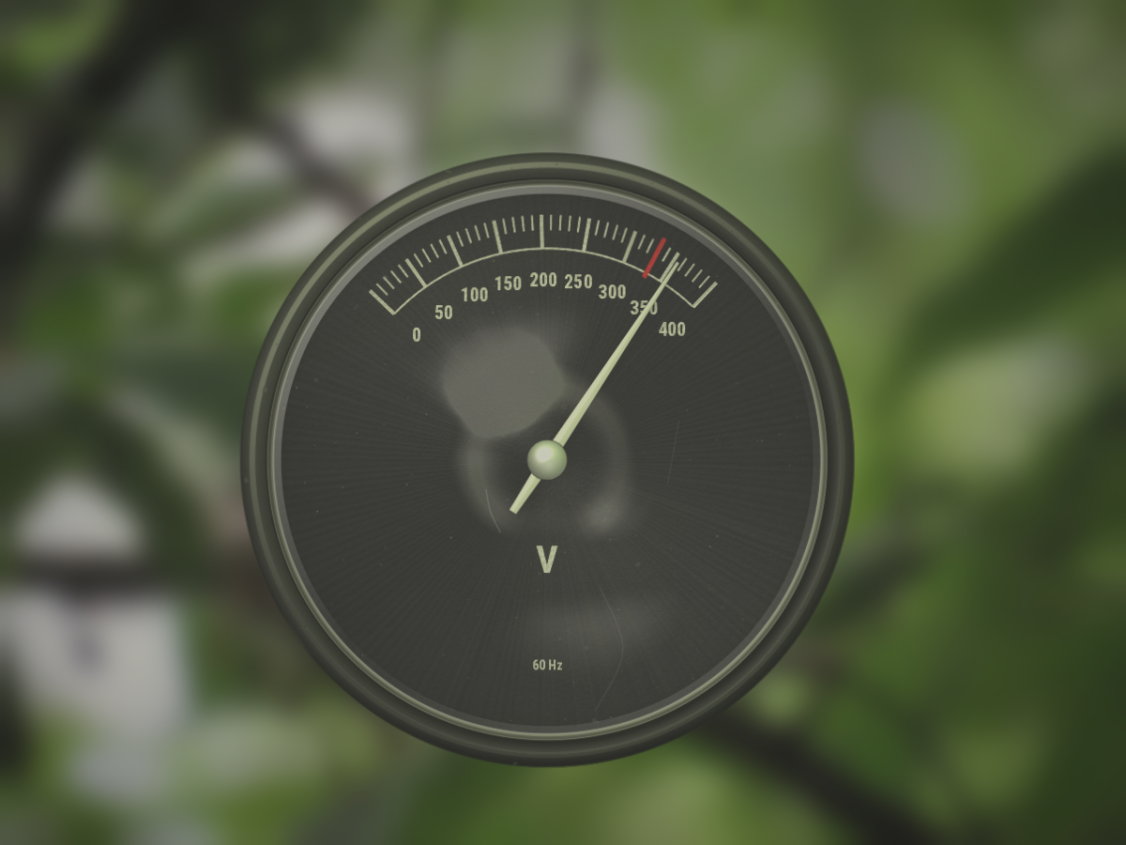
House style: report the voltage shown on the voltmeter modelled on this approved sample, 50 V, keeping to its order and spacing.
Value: 355 V
